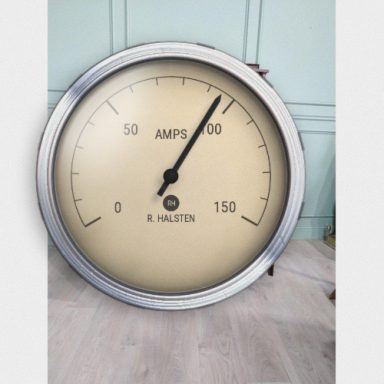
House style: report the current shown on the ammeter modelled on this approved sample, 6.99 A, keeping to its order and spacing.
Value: 95 A
